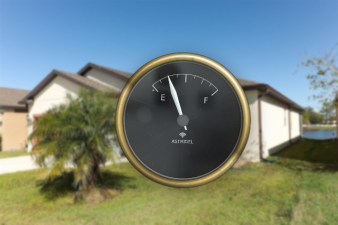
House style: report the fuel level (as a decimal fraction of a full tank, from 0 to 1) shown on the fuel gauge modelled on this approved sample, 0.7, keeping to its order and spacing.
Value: 0.25
